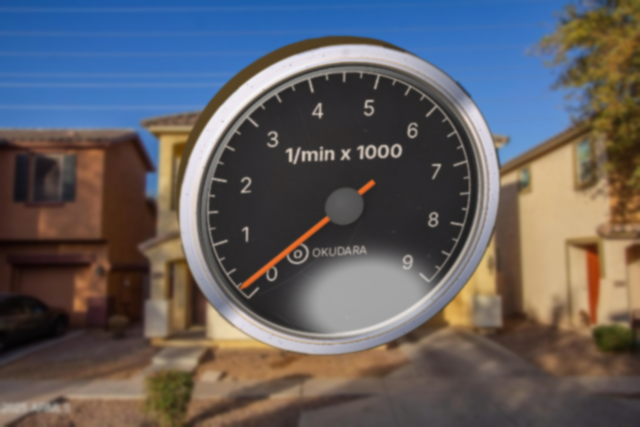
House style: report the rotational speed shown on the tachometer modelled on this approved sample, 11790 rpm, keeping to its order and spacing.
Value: 250 rpm
